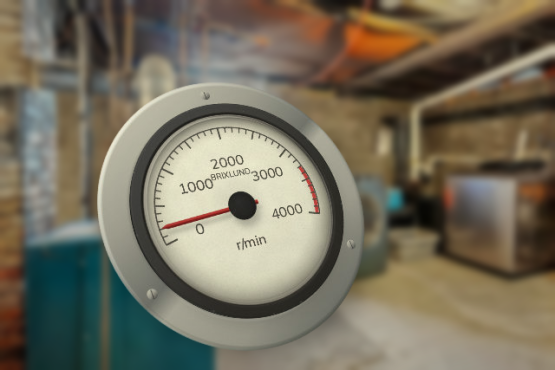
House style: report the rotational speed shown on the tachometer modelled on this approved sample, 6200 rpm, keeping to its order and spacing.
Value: 200 rpm
